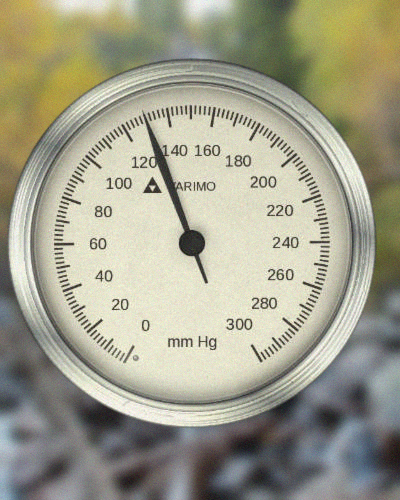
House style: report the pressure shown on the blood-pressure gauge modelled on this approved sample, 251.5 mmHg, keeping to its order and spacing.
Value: 130 mmHg
